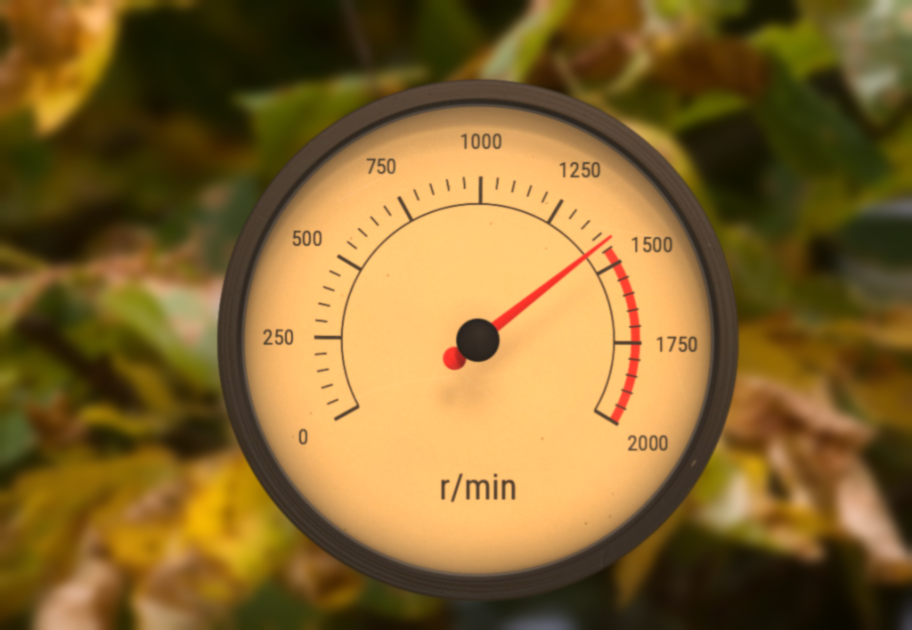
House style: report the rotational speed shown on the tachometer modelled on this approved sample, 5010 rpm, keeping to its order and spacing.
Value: 1425 rpm
